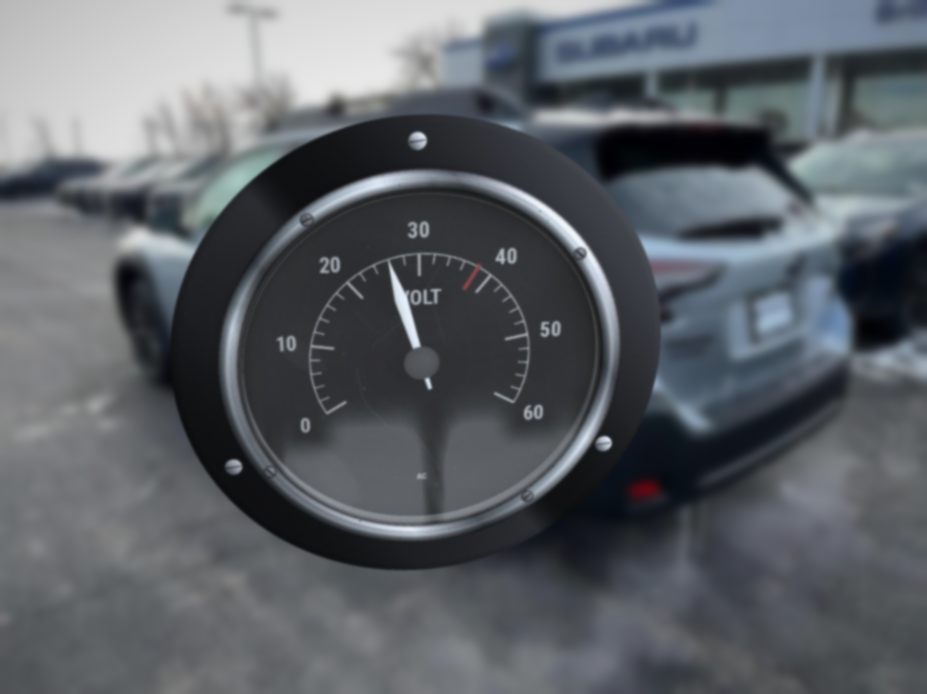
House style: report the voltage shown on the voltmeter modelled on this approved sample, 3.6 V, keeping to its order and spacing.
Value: 26 V
